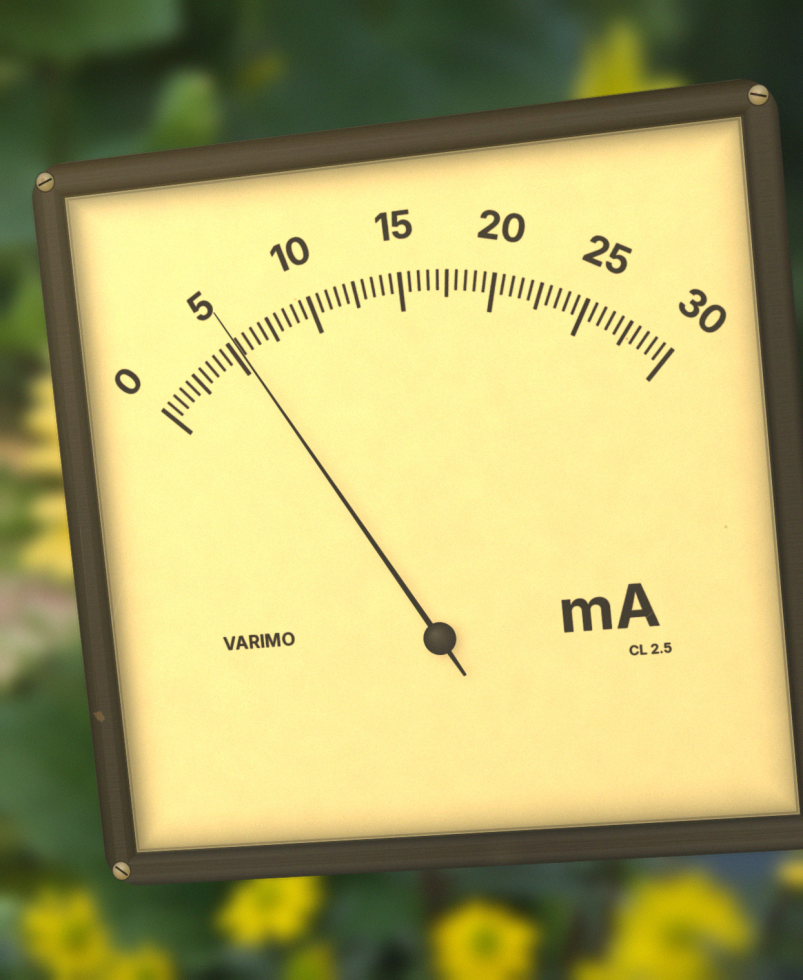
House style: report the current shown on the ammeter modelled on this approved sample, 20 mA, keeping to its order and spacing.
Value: 5.5 mA
